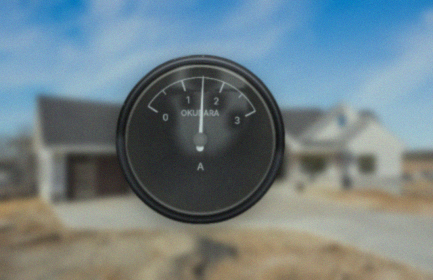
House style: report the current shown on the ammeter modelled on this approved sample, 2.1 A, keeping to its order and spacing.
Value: 1.5 A
